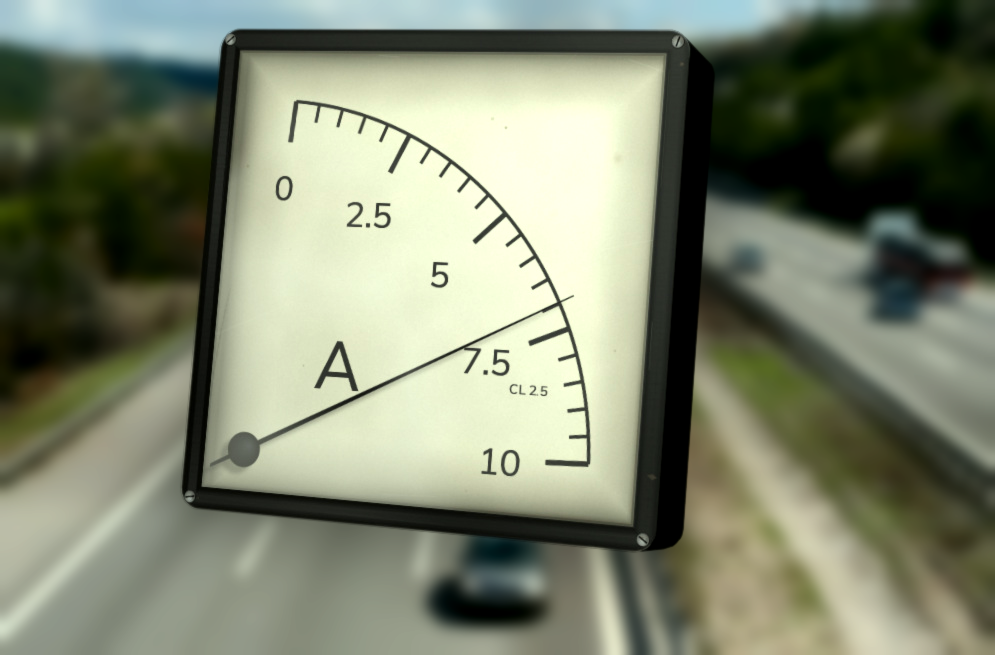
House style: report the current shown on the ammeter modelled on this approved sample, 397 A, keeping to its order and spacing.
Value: 7 A
